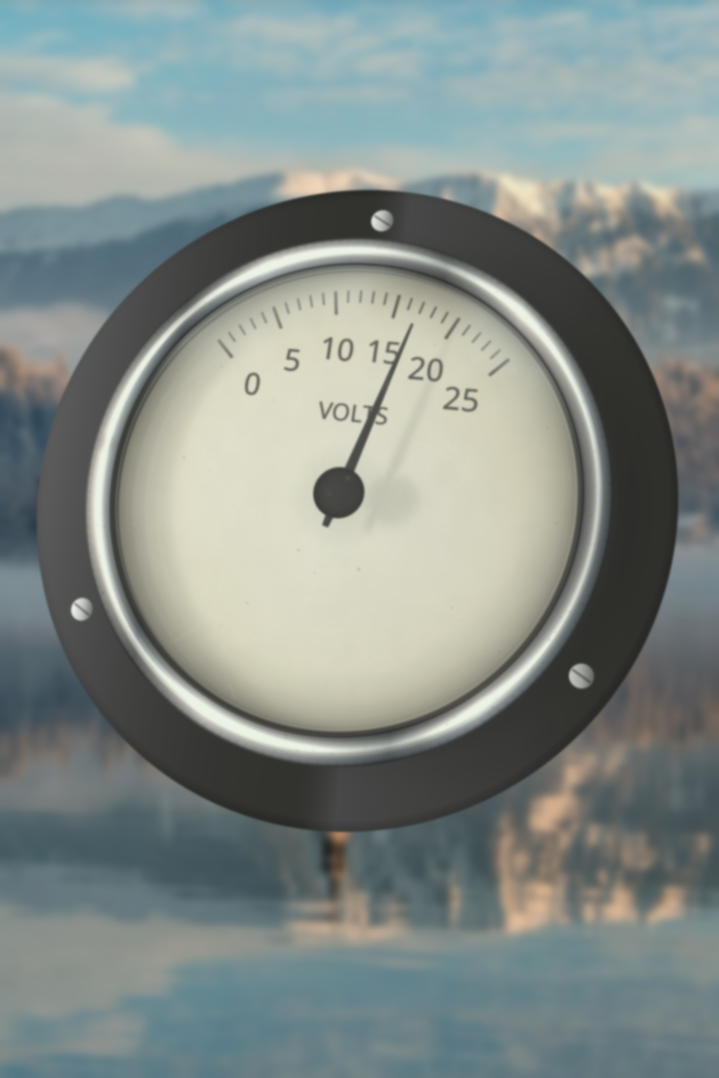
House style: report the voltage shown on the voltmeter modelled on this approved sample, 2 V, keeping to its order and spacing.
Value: 17 V
